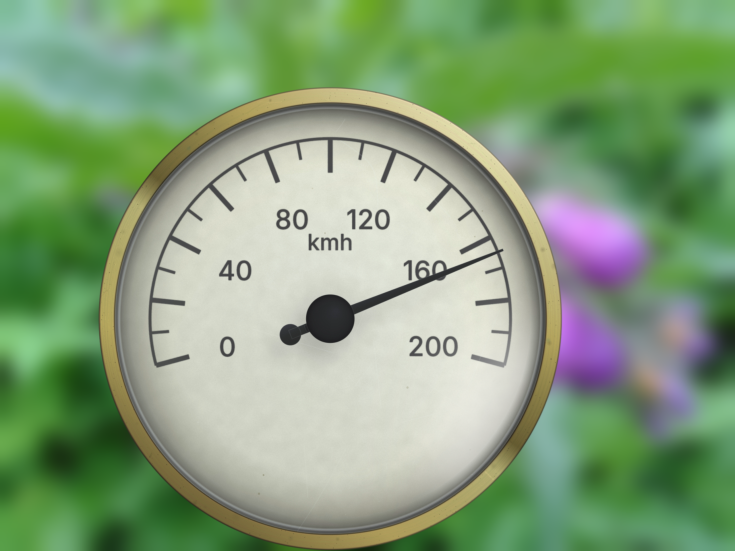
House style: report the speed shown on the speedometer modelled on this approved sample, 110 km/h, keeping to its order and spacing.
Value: 165 km/h
